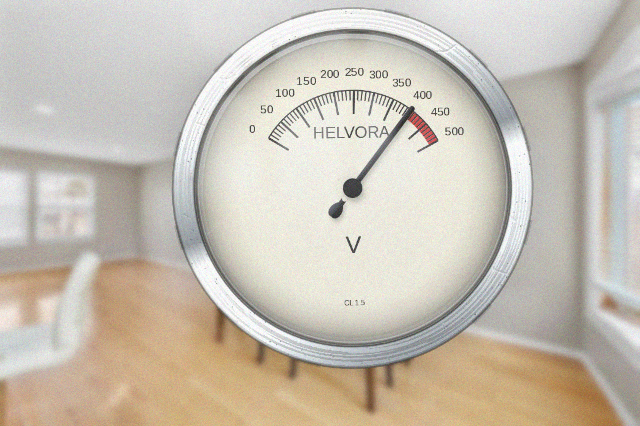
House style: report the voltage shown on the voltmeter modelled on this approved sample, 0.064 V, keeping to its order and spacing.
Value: 400 V
